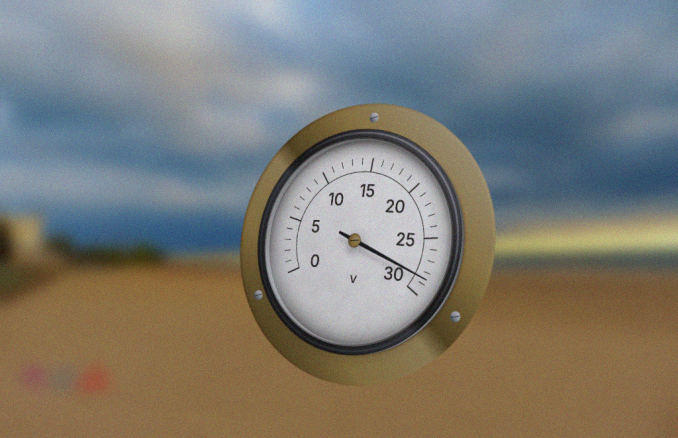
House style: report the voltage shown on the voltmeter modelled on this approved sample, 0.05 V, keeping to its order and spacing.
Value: 28.5 V
